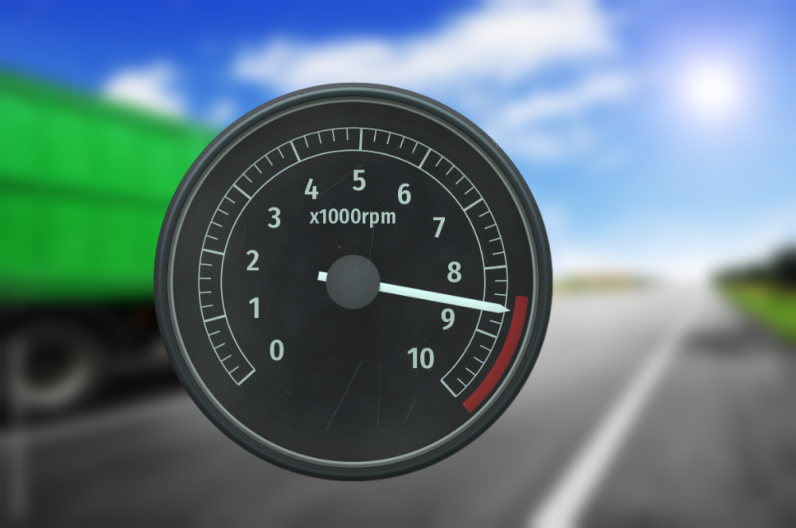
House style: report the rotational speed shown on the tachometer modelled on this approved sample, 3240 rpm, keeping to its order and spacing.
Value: 8600 rpm
